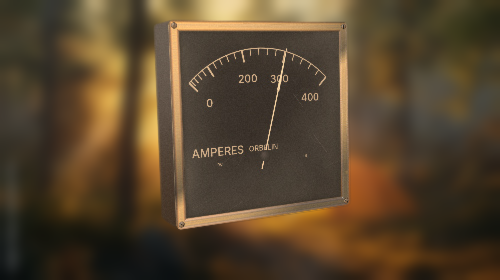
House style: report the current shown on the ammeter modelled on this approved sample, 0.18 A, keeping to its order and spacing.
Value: 300 A
